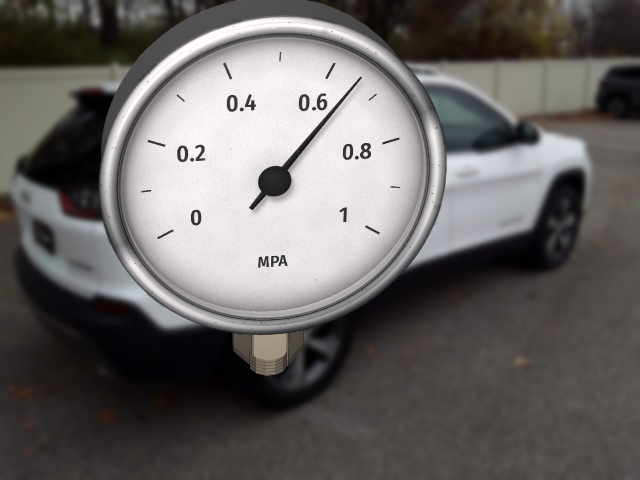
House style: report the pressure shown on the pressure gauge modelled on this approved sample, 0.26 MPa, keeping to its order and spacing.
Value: 0.65 MPa
